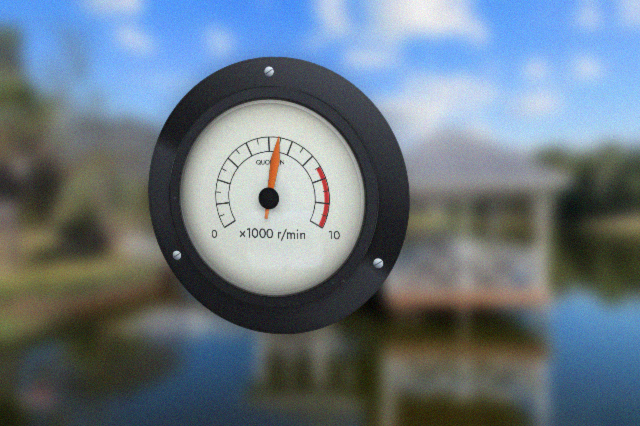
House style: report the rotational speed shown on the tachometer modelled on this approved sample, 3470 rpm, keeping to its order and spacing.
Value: 5500 rpm
